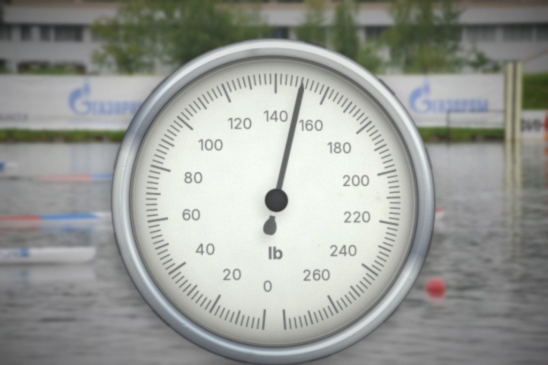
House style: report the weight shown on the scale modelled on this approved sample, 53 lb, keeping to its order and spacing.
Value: 150 lb
